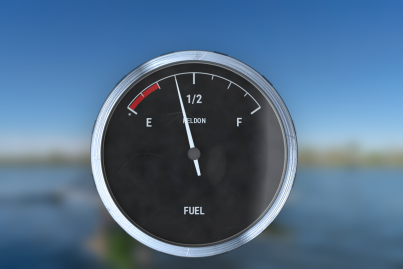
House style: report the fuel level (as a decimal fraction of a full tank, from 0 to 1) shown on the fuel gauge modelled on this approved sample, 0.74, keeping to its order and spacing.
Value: 0.375
